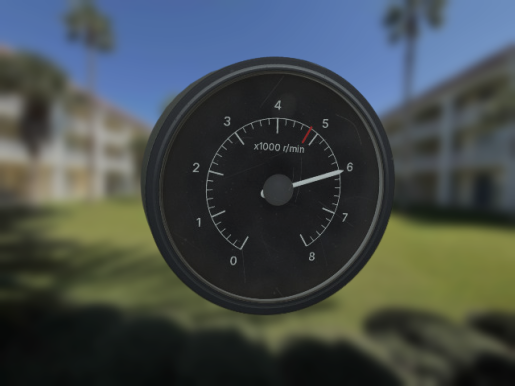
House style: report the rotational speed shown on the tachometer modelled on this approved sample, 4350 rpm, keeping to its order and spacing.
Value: 6000 rpm
